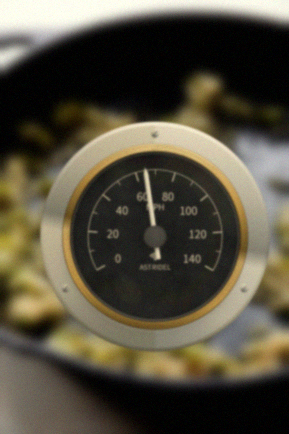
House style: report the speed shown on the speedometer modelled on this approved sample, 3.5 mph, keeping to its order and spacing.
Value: 65 mph
